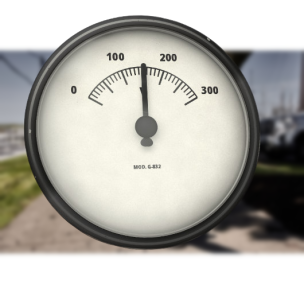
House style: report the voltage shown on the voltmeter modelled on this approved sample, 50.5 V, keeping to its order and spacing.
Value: 150 V
